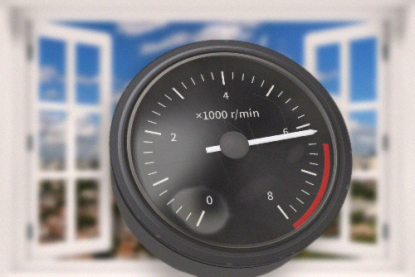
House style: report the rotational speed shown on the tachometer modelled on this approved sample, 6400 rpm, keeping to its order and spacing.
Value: 6200 rpm
